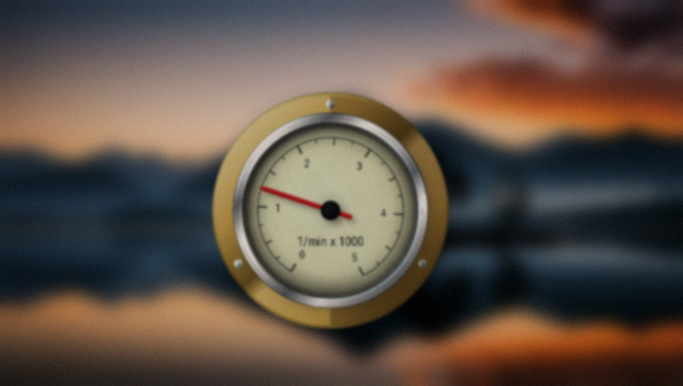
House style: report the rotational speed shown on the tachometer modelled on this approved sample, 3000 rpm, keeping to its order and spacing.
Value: 1250 rpm
